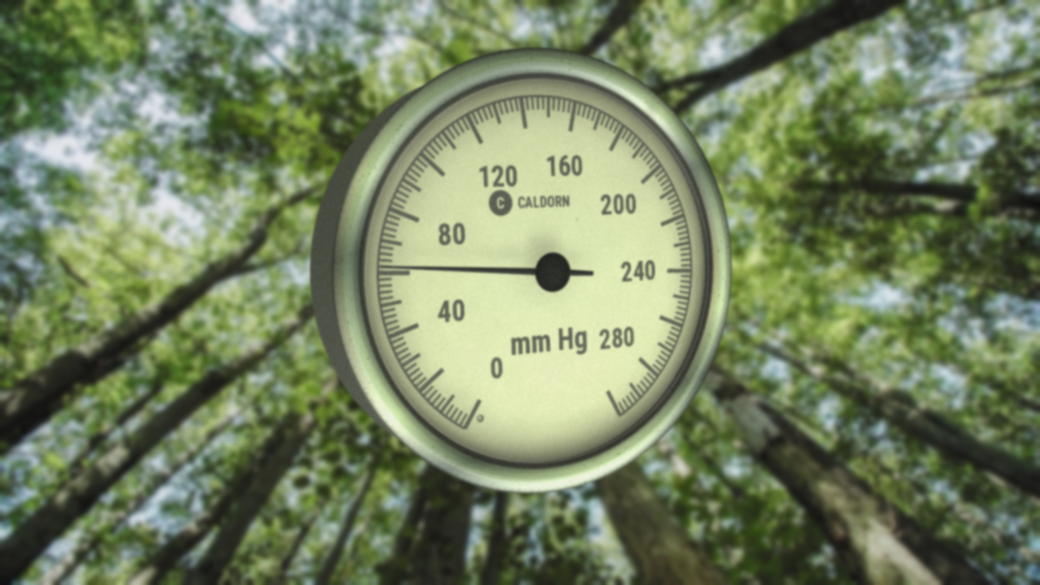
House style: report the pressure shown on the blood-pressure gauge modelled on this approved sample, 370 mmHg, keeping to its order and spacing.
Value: 62 mmHg
